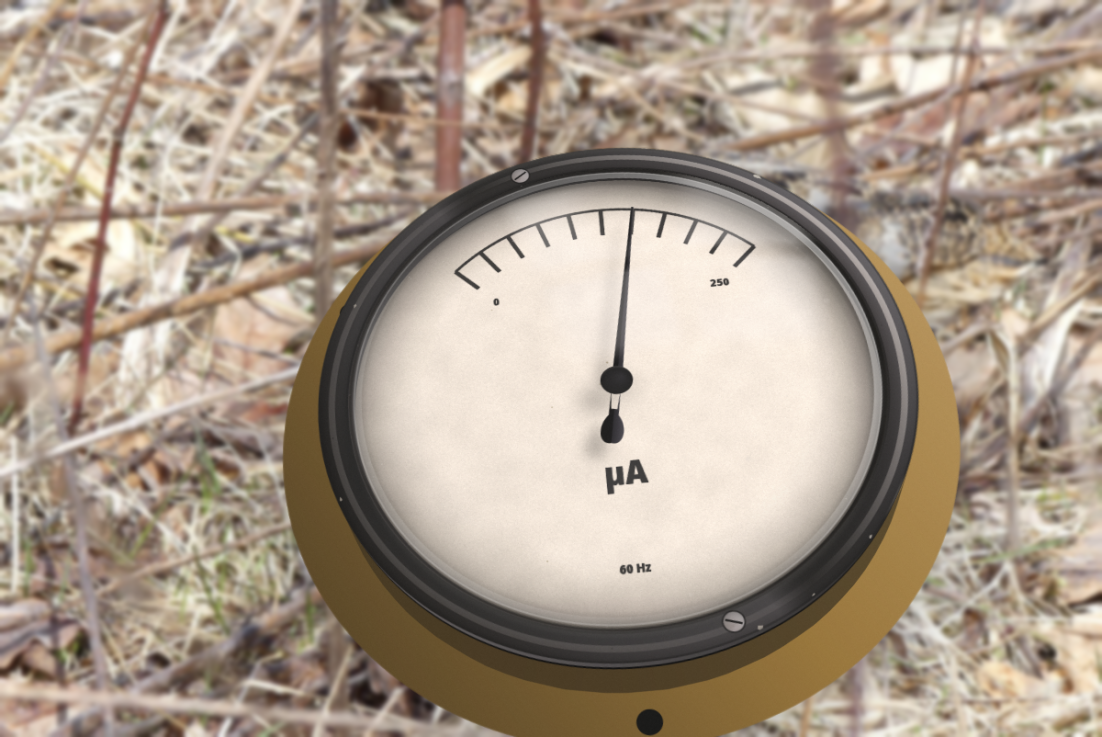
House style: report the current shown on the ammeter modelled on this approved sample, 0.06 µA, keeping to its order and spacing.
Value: 150 µA
